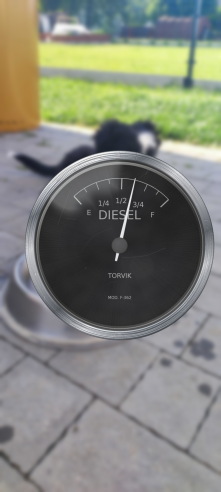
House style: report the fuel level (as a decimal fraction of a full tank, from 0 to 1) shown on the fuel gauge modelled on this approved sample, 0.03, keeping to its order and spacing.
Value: 0.625
